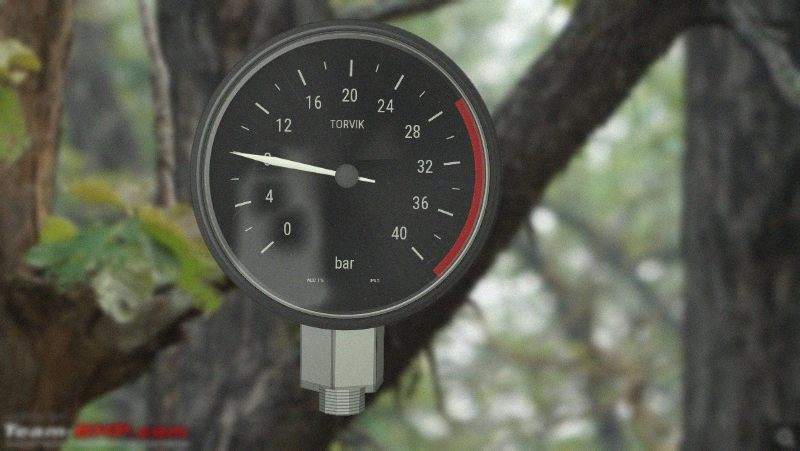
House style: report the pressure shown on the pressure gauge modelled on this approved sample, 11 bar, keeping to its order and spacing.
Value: 8 bar
